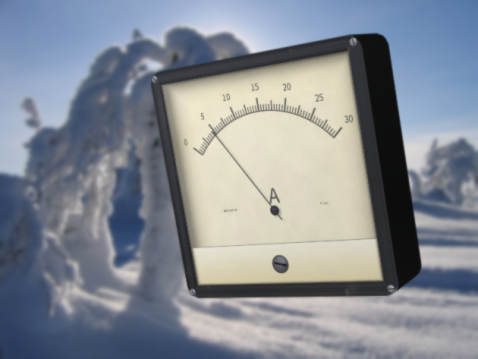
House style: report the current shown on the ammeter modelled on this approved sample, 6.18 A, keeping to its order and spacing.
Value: 5 A
